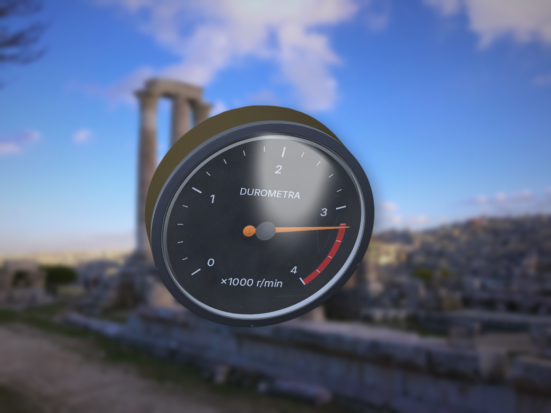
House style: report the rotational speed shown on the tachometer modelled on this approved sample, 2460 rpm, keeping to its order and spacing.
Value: 3200 rpm
